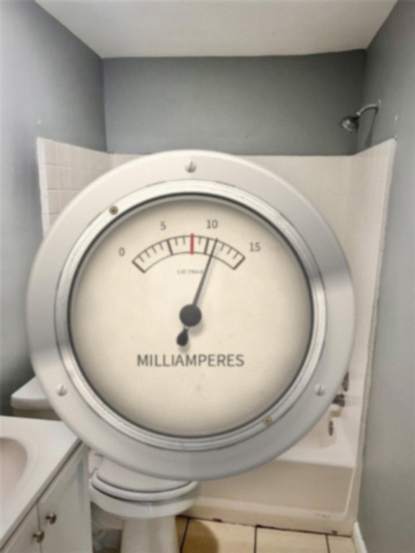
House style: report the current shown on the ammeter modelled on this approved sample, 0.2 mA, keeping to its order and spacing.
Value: 11 mA
